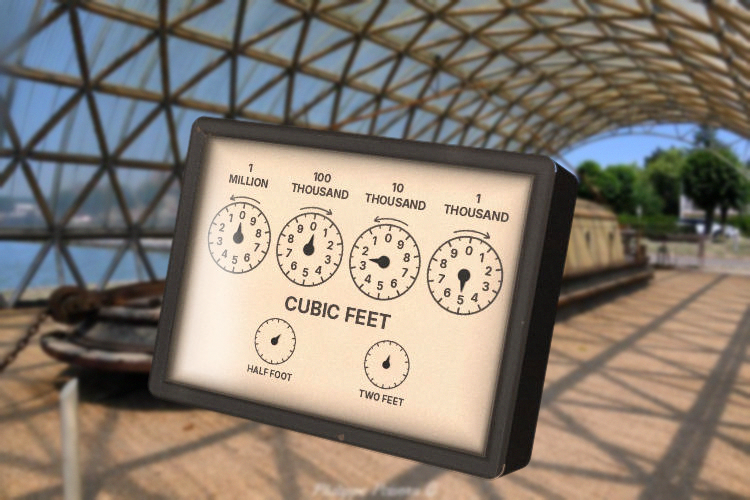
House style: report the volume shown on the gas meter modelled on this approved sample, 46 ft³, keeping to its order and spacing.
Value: 2500 ft³
